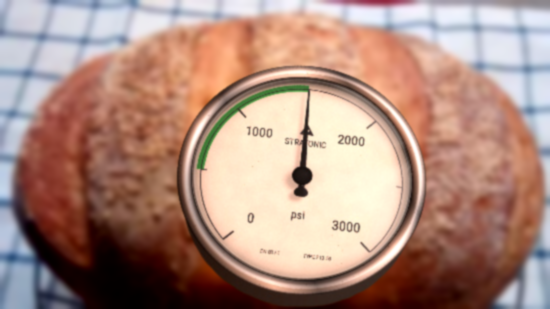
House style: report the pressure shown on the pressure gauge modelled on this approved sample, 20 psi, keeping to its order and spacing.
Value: 1500 psi
